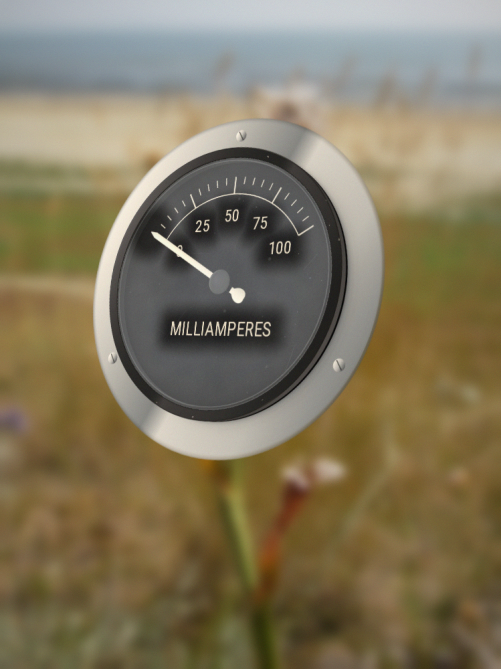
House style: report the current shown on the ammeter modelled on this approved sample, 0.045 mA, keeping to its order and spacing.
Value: 0 mA
